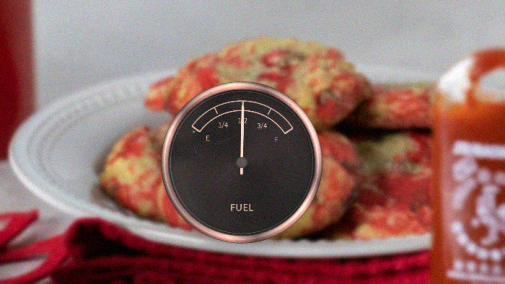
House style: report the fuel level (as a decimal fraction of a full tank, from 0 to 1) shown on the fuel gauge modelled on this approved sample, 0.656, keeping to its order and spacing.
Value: 0.5
